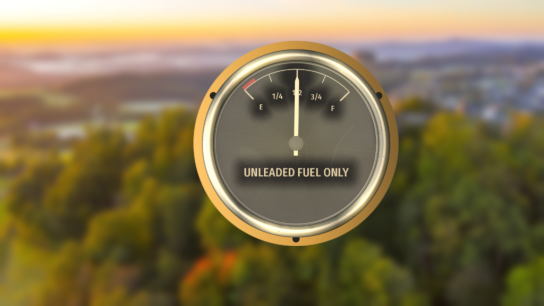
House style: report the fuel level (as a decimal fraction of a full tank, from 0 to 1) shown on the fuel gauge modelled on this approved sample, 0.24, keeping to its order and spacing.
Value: 0.5
